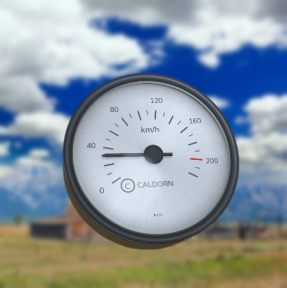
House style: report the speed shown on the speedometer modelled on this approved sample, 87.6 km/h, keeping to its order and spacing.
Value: 30 km/h
